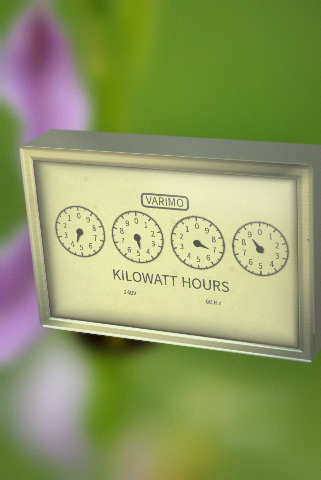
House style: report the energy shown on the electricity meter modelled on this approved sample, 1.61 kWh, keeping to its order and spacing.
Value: 4469 kWh
